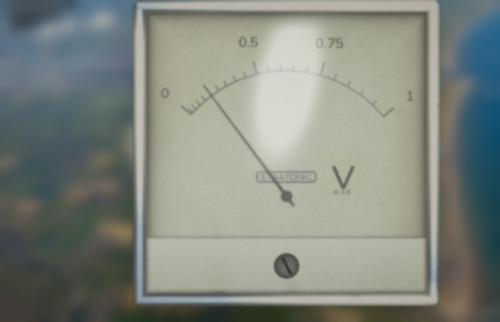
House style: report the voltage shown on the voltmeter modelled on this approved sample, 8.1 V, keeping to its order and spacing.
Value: 0.25 V
